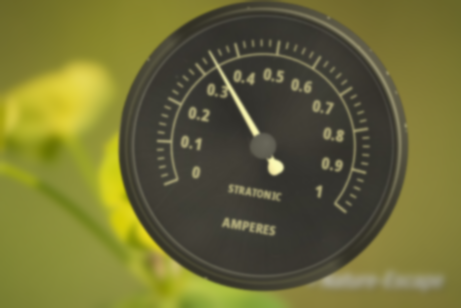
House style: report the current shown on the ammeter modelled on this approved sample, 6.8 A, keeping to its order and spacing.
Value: 0.34 A
